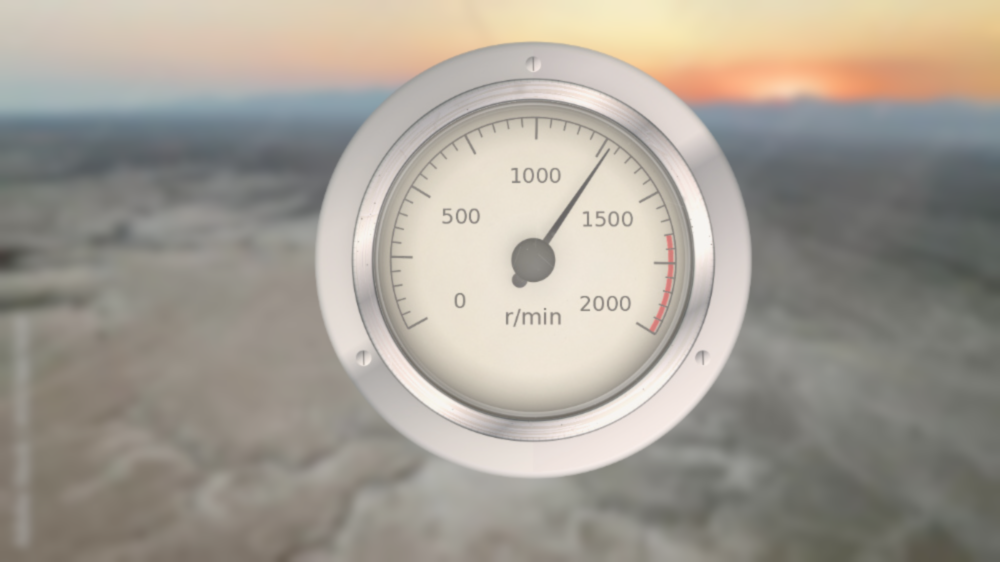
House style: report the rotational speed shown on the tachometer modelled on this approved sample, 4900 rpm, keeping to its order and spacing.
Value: 1275 rpm
